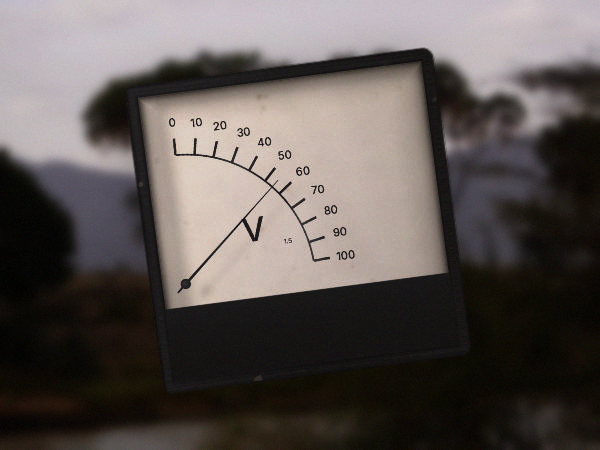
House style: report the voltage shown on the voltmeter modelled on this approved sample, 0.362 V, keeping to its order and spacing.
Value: 55 V
